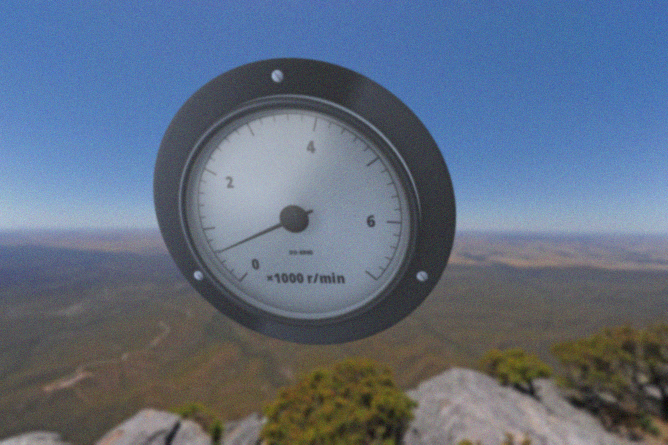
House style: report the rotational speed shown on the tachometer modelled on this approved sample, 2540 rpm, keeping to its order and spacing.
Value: 600 rpm
